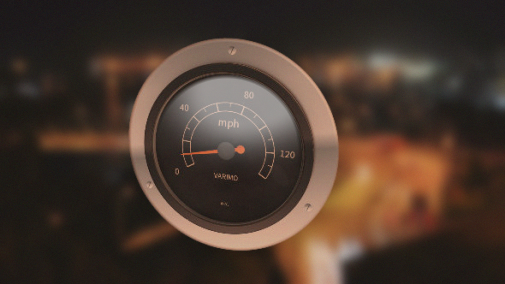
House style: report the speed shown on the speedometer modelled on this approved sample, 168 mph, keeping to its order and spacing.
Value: 10 mph
